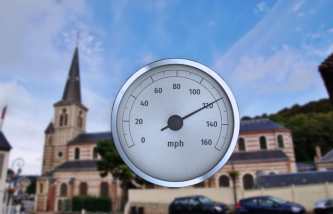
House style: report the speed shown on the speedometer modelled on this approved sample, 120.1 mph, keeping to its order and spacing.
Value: 120 mph
